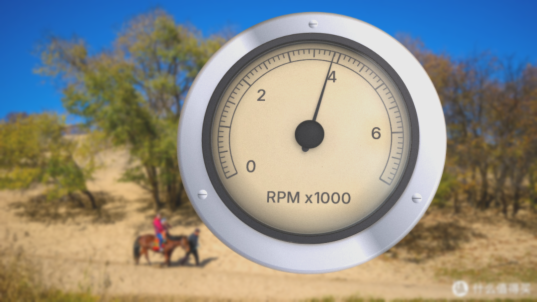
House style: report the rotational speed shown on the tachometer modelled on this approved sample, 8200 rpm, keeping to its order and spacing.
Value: 3900 rpm
